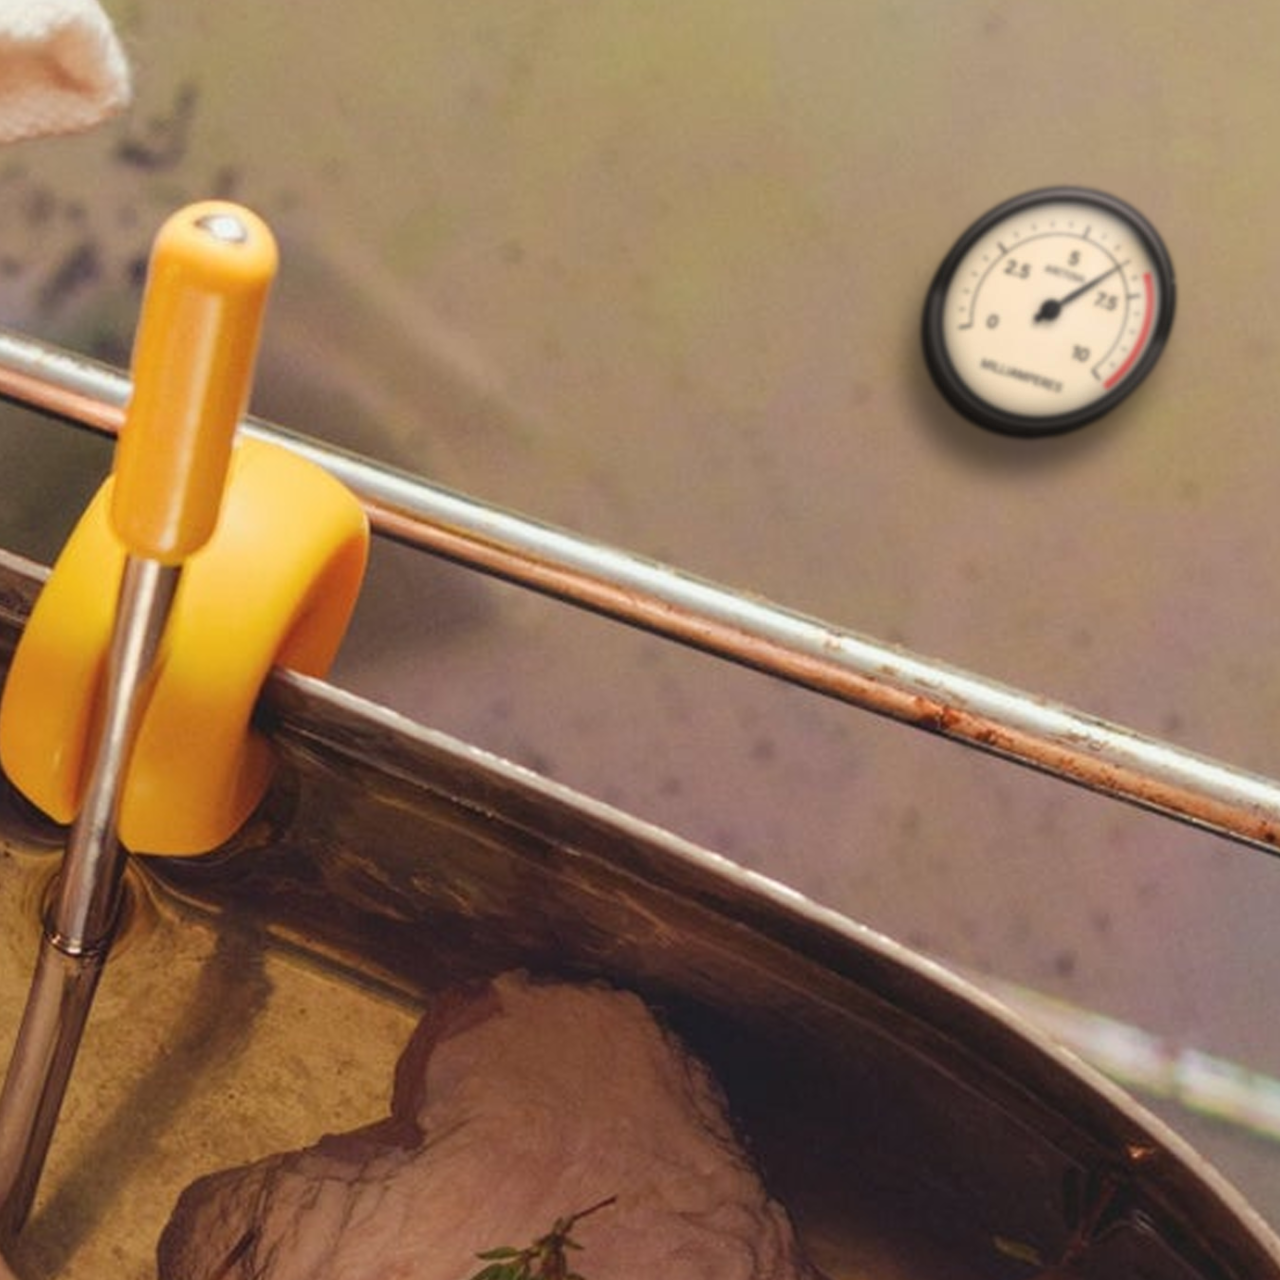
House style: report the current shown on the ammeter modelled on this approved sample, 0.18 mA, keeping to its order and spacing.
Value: 6.5 mA
